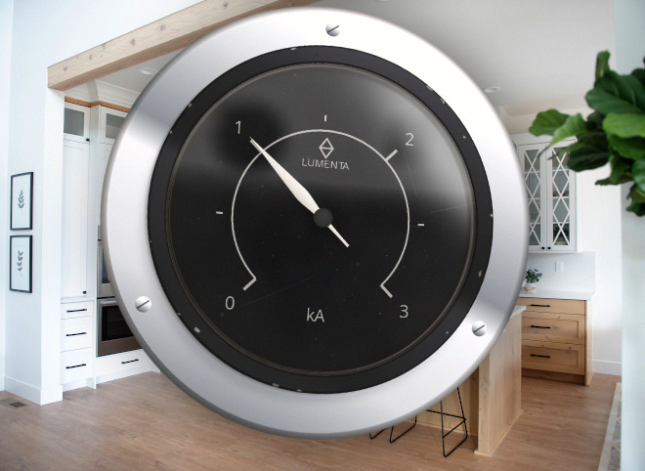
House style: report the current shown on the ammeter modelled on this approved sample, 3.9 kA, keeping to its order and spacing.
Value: 1 kA
